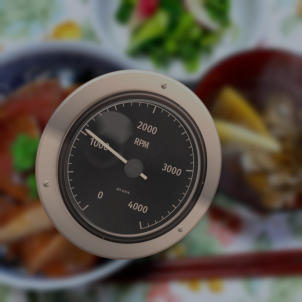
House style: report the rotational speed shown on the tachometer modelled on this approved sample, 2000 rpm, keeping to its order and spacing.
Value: 1050 rpm
